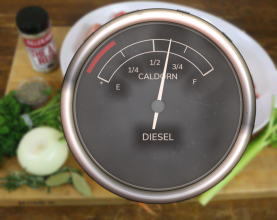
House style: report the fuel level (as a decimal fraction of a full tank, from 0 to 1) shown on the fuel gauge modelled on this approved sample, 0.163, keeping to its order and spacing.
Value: 0.625
